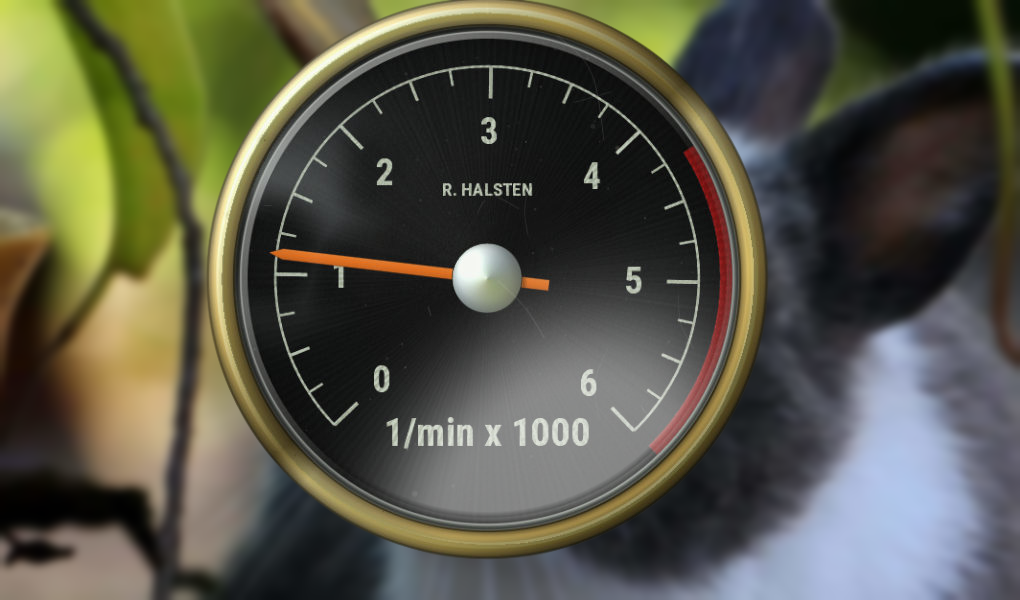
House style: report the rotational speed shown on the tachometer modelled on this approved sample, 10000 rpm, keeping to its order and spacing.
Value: 1125 rpm
